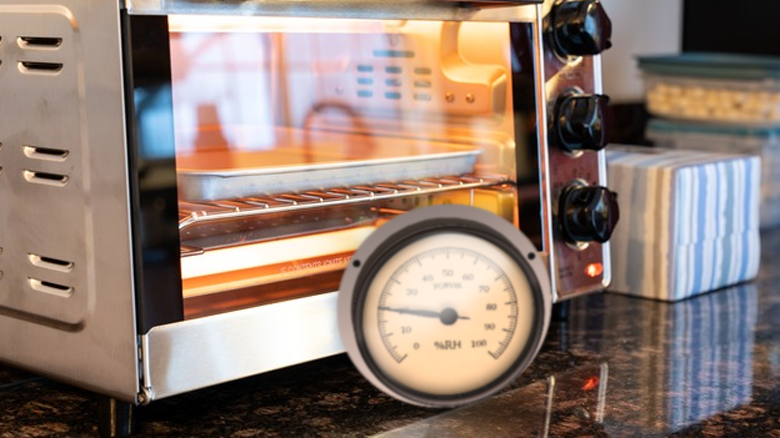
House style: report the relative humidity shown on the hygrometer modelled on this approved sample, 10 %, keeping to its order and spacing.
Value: 20 %
